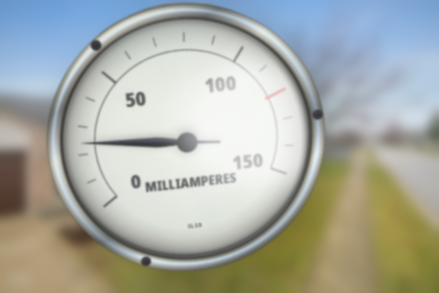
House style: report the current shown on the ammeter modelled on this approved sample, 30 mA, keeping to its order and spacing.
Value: 25 mA
